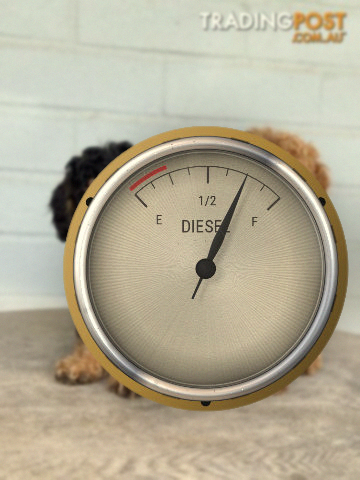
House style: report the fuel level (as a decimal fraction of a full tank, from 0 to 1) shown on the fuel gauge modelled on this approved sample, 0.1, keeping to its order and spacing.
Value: 0.75
